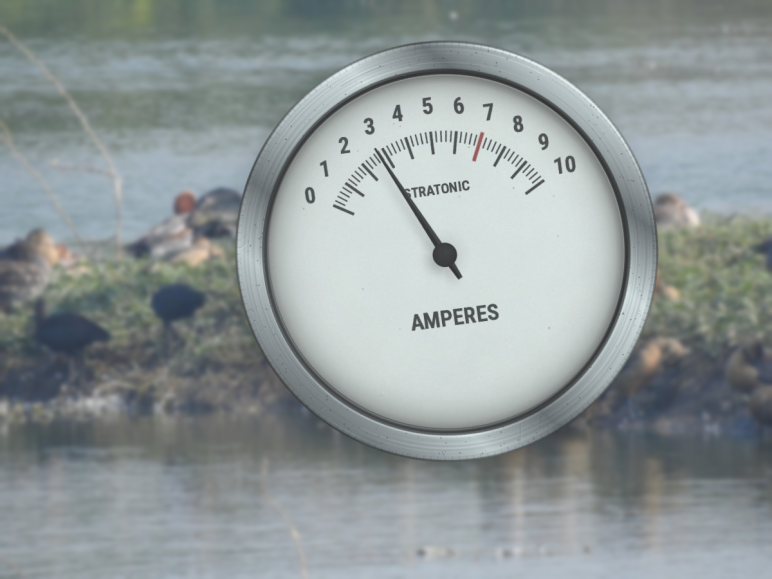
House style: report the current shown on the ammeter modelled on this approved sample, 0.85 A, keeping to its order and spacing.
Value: 2.8 A
